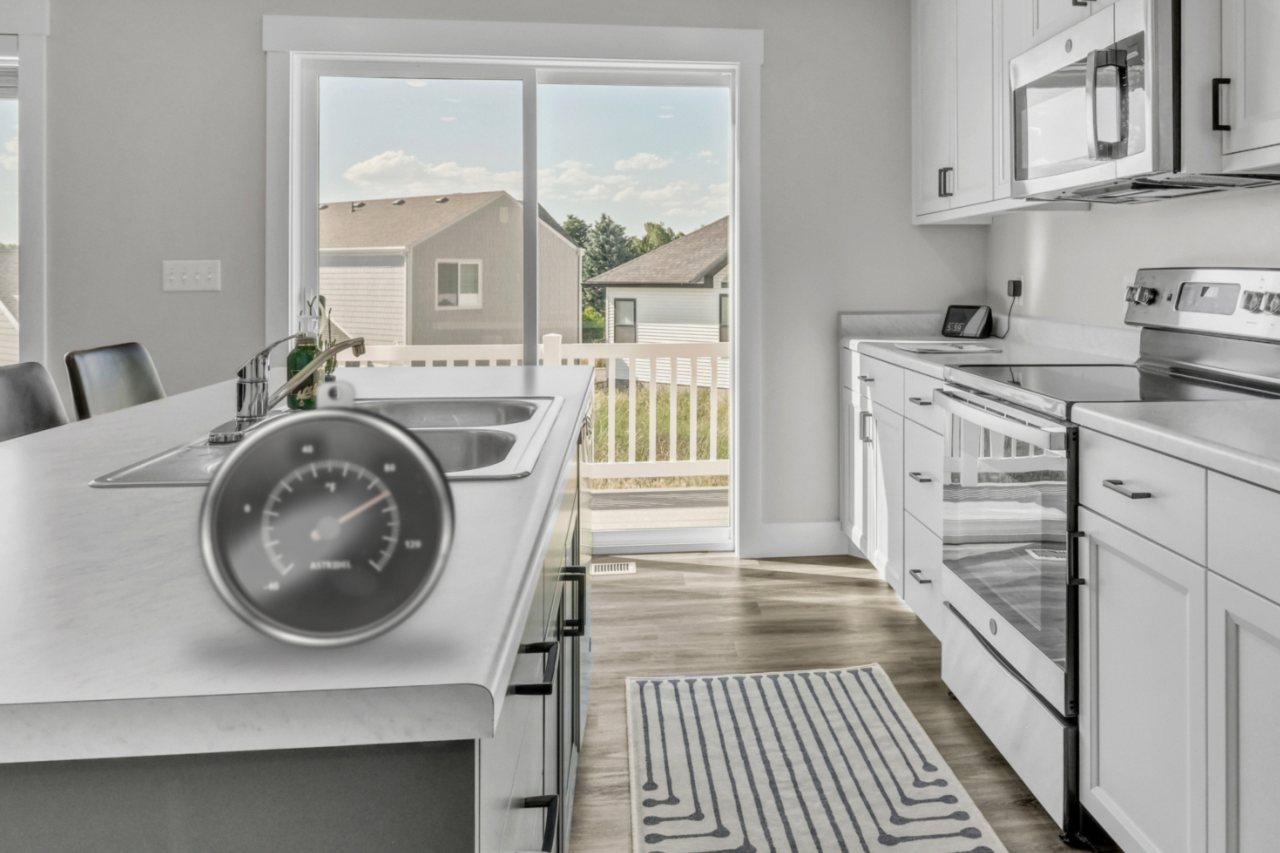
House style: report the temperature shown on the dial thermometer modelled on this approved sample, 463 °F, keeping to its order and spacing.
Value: 90 °F
